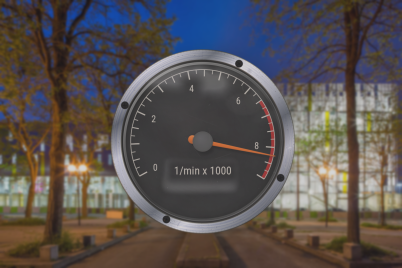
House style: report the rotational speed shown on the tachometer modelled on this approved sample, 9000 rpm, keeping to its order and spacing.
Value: 8250 rpm
